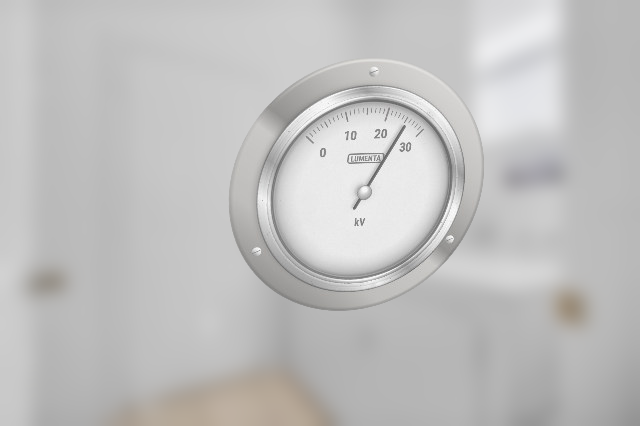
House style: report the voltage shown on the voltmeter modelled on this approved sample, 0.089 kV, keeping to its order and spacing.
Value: 25 kV
